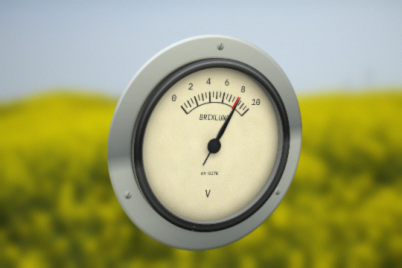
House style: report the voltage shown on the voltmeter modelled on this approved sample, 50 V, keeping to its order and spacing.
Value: 8 V
